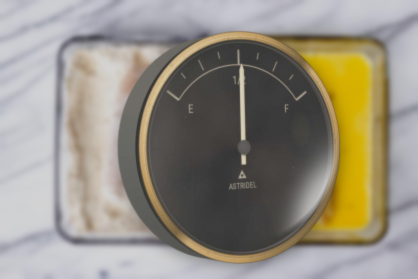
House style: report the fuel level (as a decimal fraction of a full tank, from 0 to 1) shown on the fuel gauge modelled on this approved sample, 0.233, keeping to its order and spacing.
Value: 0.5
